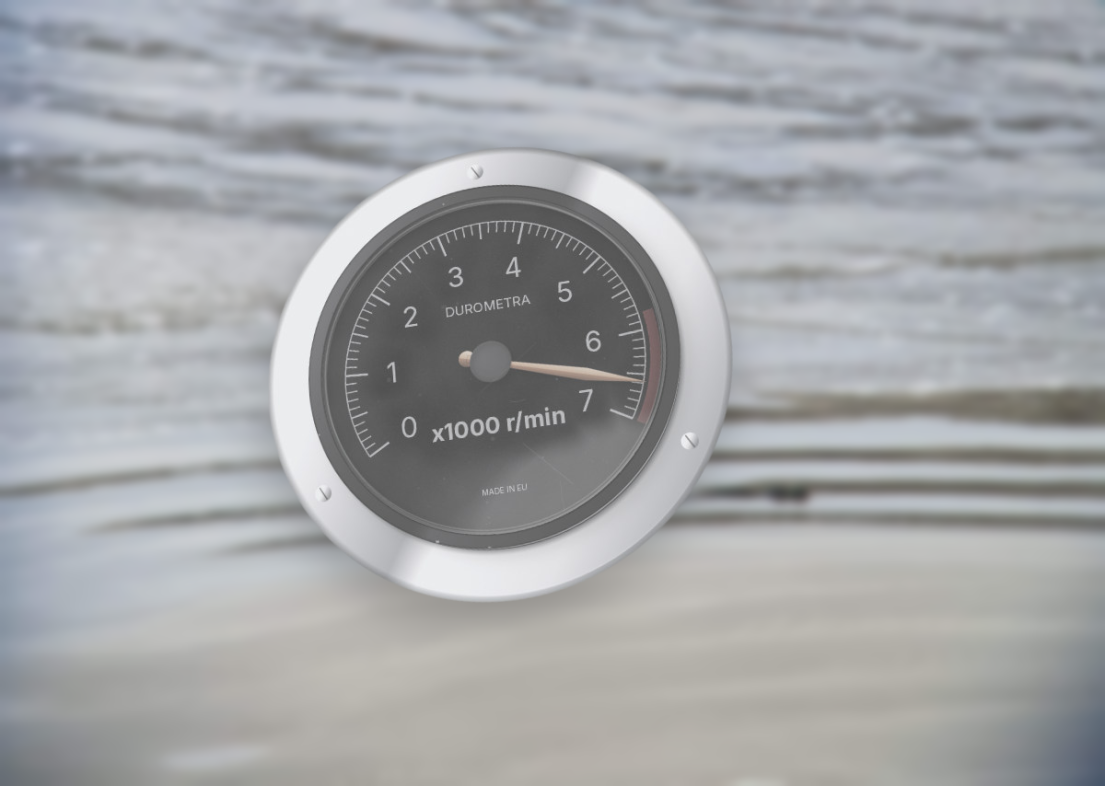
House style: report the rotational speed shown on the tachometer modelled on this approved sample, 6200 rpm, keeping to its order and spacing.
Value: 6600 rpm
